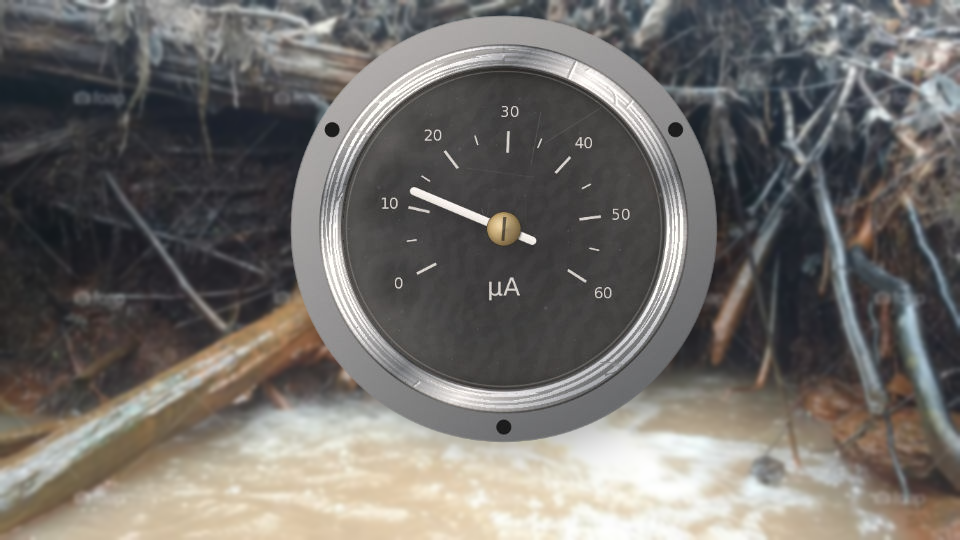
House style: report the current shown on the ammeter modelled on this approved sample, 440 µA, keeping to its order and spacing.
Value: 12.5 µA
